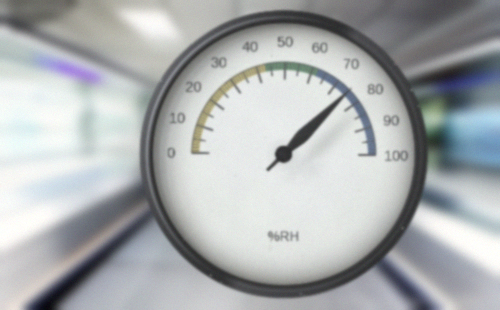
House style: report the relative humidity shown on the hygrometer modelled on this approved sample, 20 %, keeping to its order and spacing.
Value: 75 %
